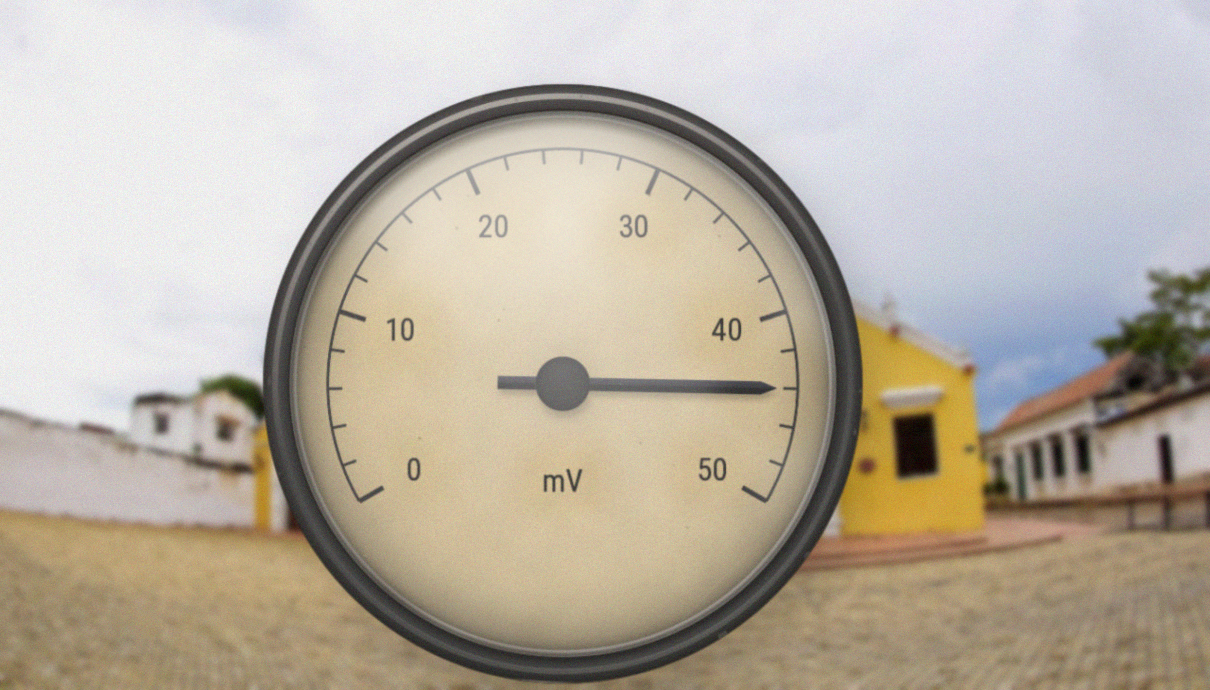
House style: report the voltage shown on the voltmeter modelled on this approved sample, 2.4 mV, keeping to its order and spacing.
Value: 44 mV
